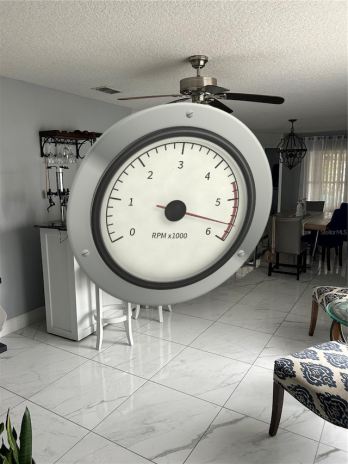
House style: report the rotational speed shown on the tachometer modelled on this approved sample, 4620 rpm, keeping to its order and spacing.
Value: 5600 rpm
